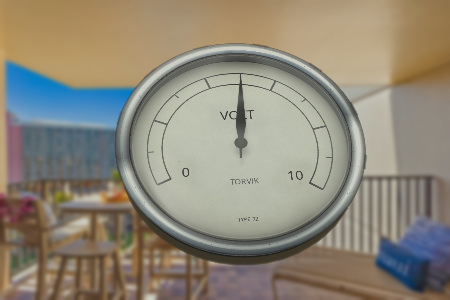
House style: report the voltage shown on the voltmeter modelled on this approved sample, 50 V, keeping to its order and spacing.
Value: 5 V
